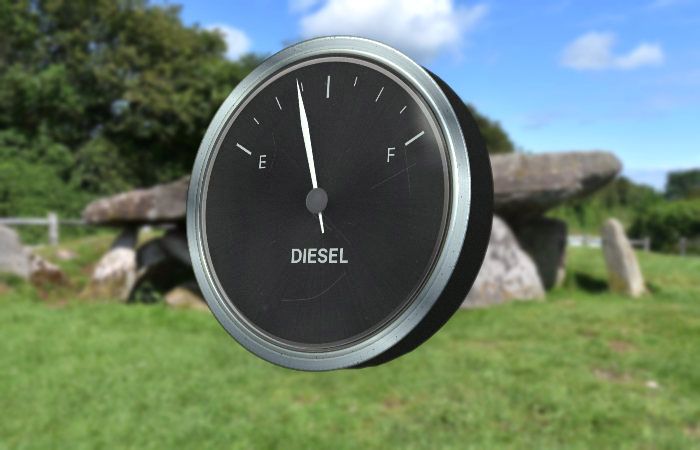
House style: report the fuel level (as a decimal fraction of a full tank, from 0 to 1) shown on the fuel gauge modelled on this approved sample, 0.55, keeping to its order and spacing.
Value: 0.375
